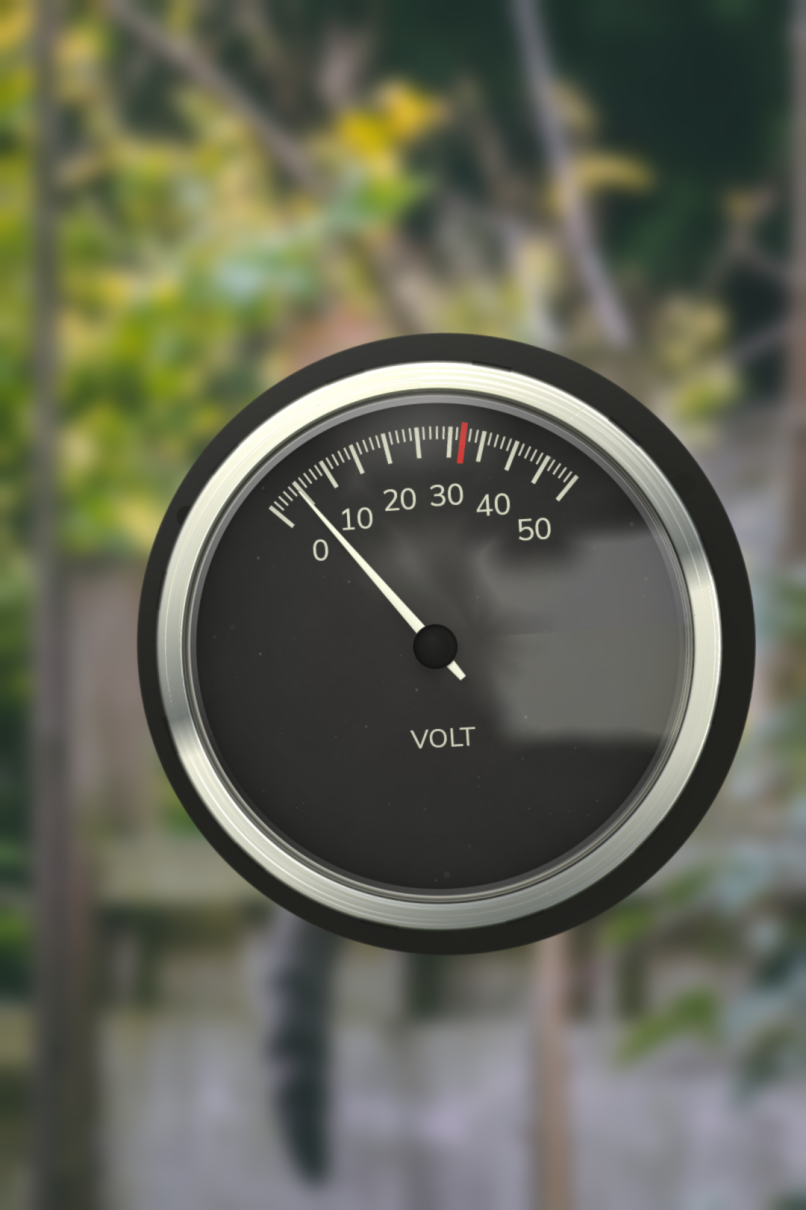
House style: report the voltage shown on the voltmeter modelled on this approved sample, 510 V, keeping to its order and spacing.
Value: 5 V
